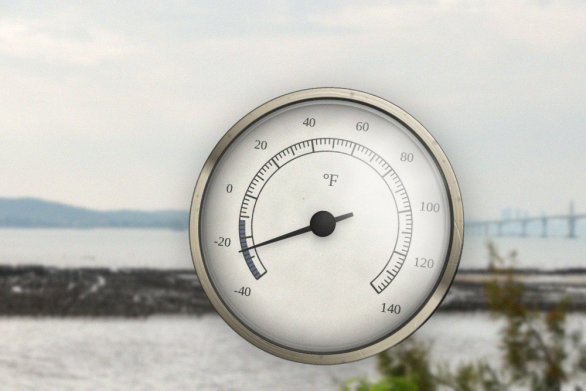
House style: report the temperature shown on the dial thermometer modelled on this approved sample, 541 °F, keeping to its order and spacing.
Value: -26 °F
